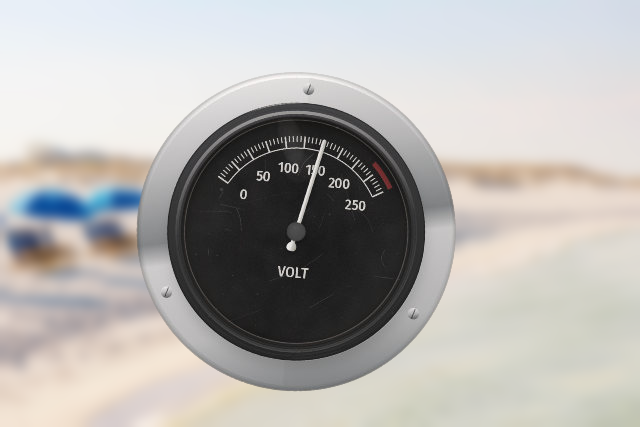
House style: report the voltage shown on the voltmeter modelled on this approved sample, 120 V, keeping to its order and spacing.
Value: 150 V
